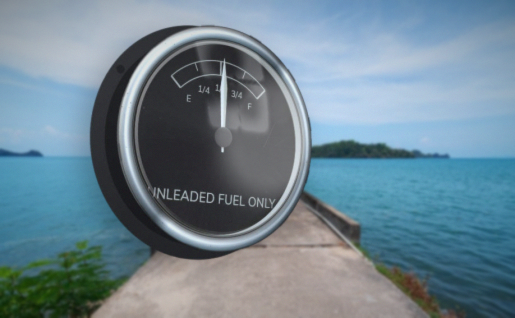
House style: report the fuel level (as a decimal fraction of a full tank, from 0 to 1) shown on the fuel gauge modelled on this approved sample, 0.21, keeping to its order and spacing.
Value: 0.5
